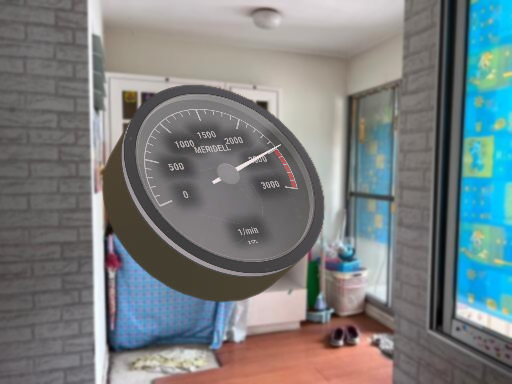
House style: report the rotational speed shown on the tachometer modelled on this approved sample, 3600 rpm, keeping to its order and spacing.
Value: 2500 rpm
